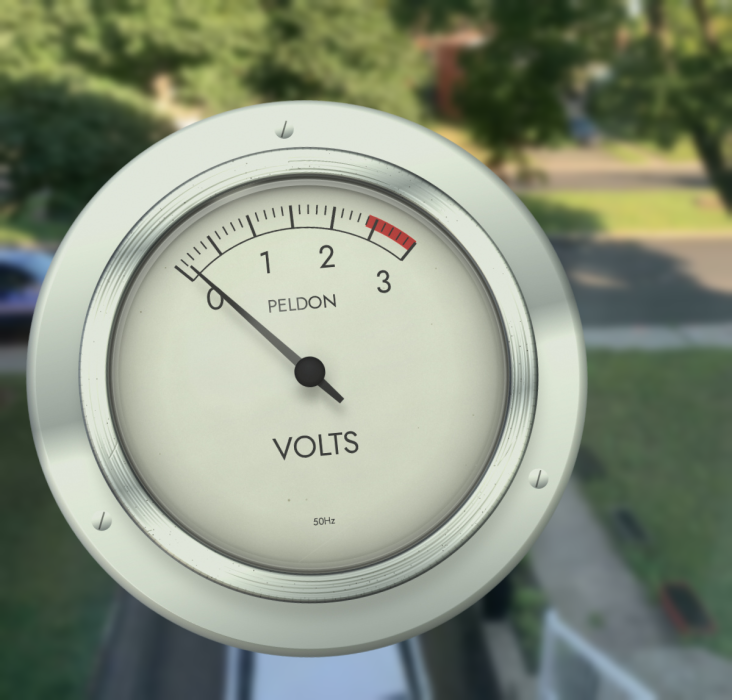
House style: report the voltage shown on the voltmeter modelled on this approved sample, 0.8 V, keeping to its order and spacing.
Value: 0.1 V
